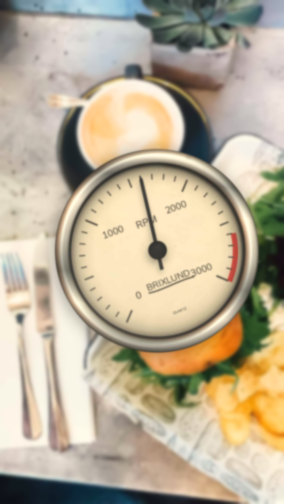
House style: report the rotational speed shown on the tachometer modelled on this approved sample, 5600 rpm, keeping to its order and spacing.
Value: 1600 rpm
